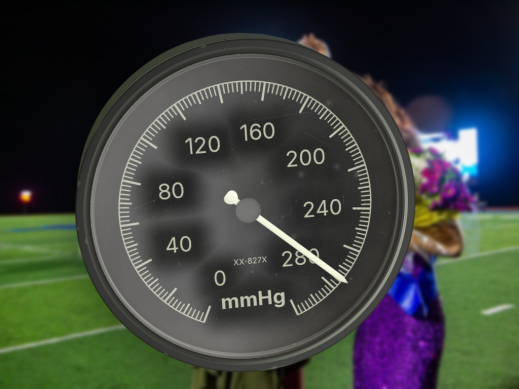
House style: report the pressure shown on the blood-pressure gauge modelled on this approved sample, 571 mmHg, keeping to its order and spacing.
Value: 274 mmHg
